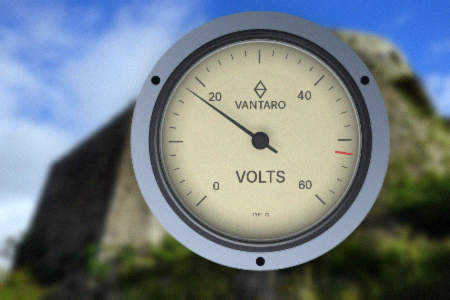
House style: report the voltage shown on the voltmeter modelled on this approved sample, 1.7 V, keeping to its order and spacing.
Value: 18 V
